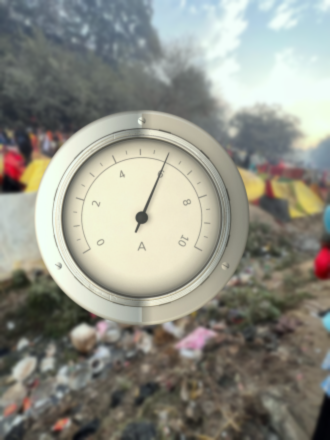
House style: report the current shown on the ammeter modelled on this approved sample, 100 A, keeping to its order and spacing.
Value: 6 A
